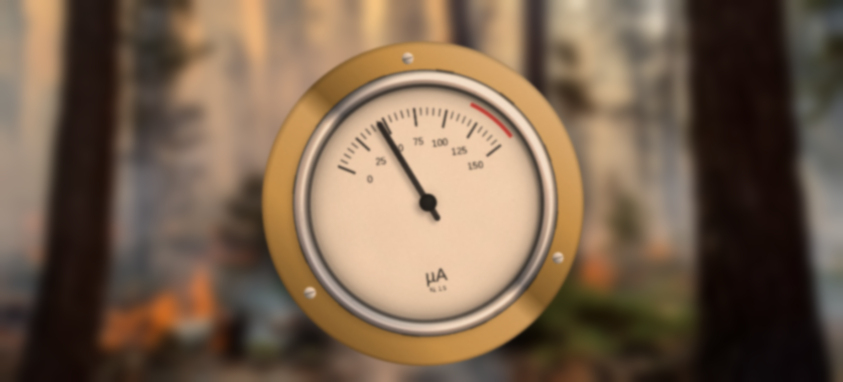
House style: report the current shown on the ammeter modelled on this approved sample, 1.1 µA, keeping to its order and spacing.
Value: 45 µA
